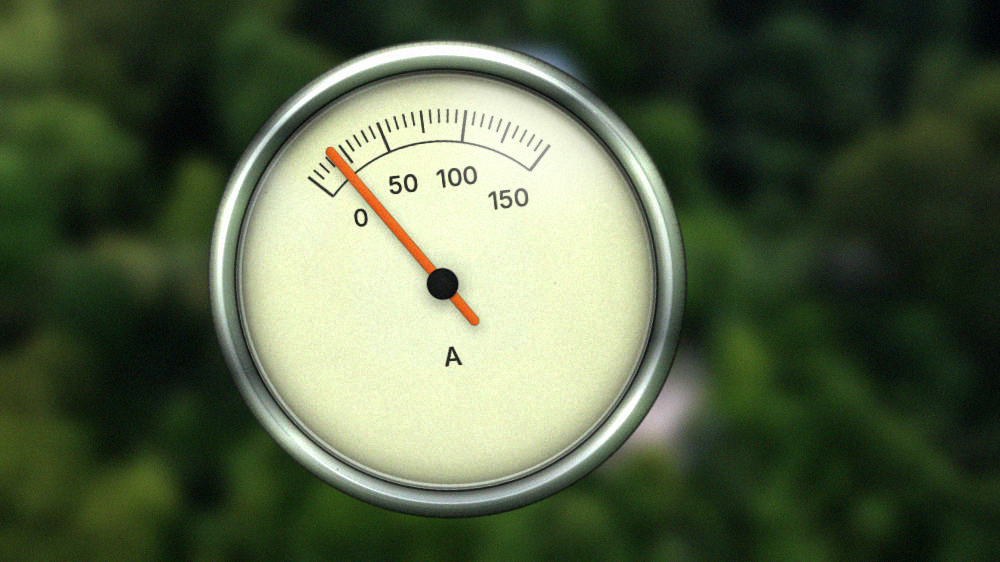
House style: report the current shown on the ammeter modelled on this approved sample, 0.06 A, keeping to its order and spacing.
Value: 20 A
